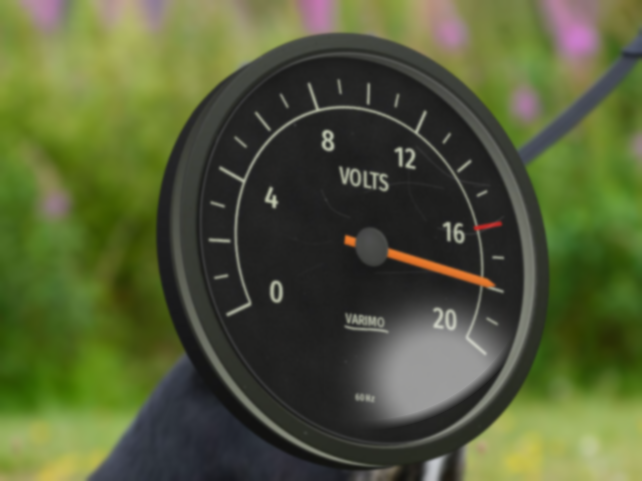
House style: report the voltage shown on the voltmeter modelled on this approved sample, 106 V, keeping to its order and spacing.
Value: 18 V
